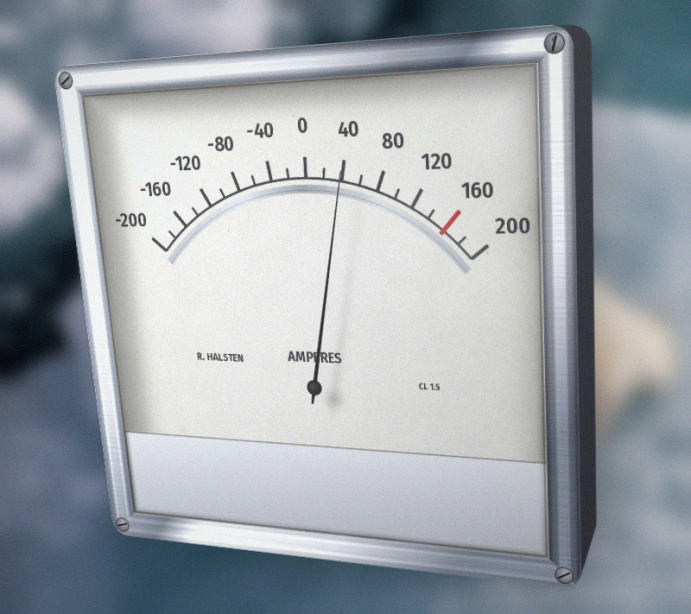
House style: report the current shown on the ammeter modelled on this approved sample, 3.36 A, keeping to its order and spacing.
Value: 40 A
